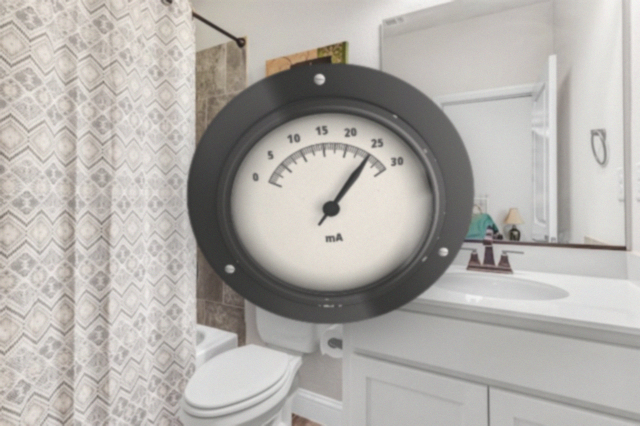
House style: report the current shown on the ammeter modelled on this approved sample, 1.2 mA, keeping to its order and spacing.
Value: 25 mA
